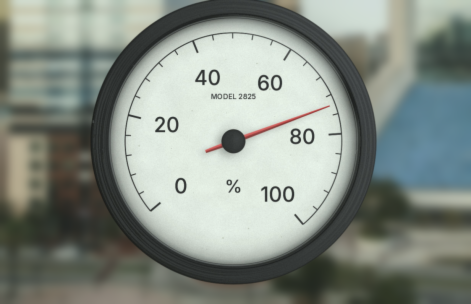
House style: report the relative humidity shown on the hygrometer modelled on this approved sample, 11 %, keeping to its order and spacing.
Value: 74 %
